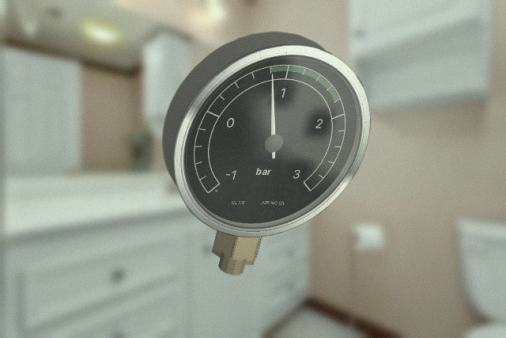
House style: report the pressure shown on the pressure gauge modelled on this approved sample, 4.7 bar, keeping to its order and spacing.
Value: 0.8 bar
